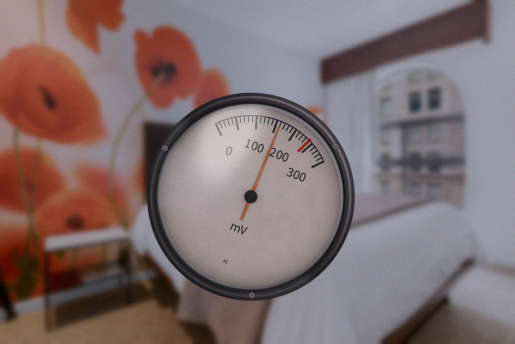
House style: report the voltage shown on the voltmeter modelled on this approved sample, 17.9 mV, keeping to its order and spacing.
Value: 160 mV
